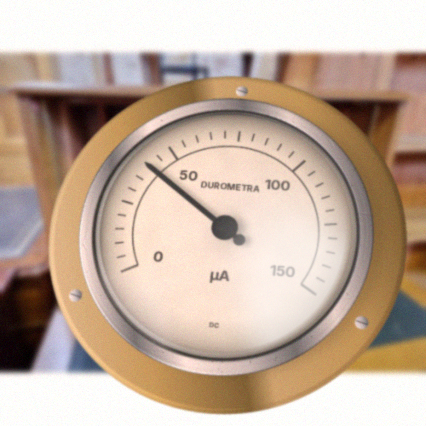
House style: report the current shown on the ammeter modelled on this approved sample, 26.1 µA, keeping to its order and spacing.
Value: 40 µA
